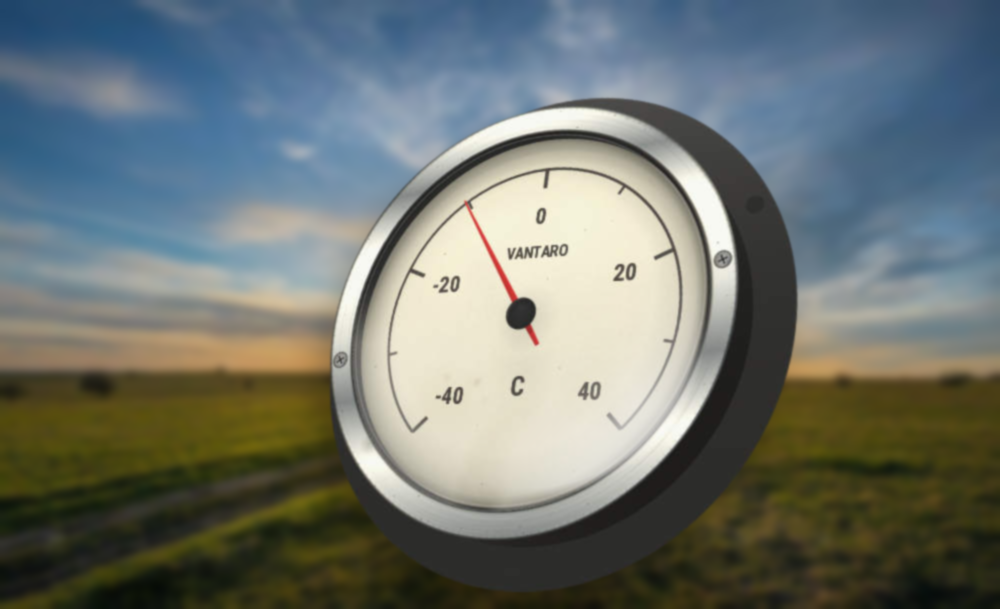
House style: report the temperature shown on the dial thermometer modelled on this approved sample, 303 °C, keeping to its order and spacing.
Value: -10 °C
